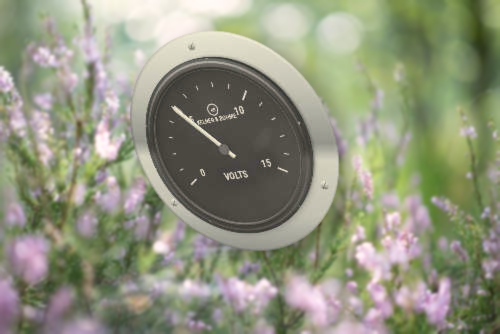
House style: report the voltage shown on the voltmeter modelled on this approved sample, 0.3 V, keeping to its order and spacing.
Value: 5 V
